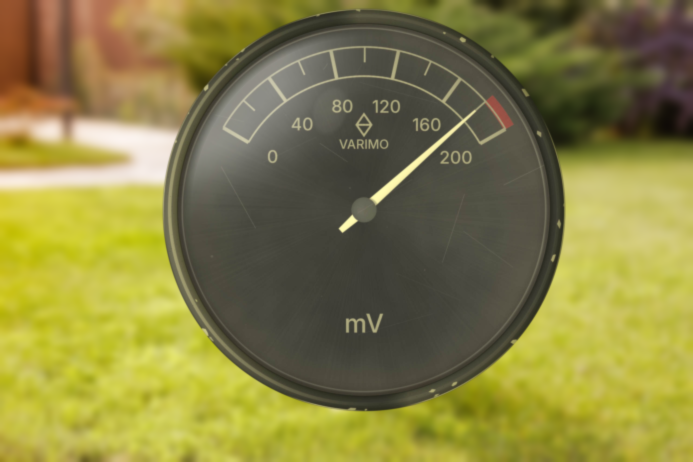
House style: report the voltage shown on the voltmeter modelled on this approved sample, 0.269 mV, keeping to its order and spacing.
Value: 180 mV
